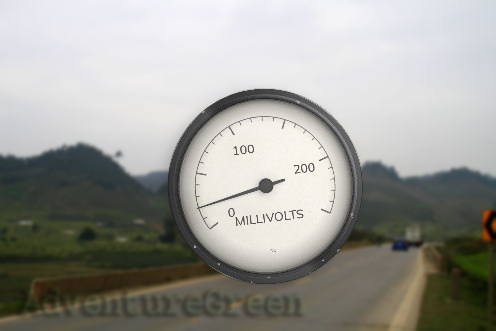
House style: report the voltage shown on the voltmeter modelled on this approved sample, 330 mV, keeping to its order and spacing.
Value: 20 mV
